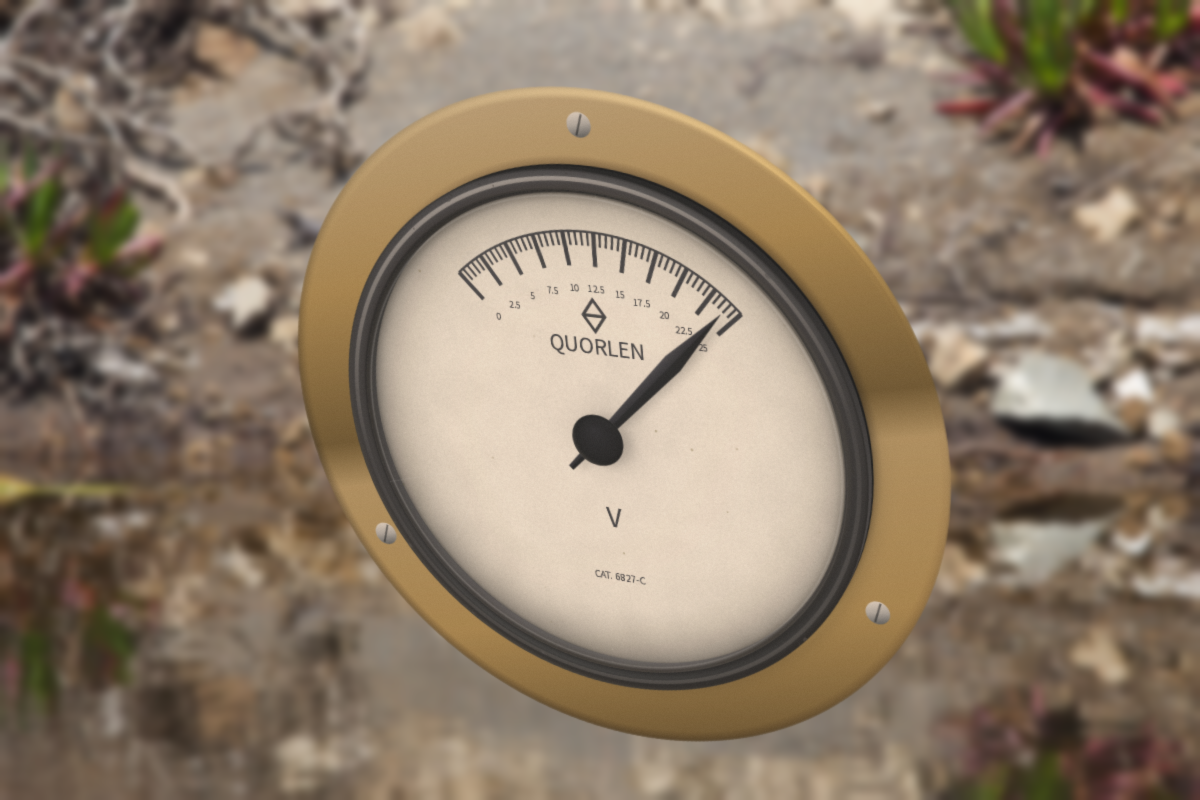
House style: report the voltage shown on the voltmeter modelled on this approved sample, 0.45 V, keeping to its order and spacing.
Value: 24 V
